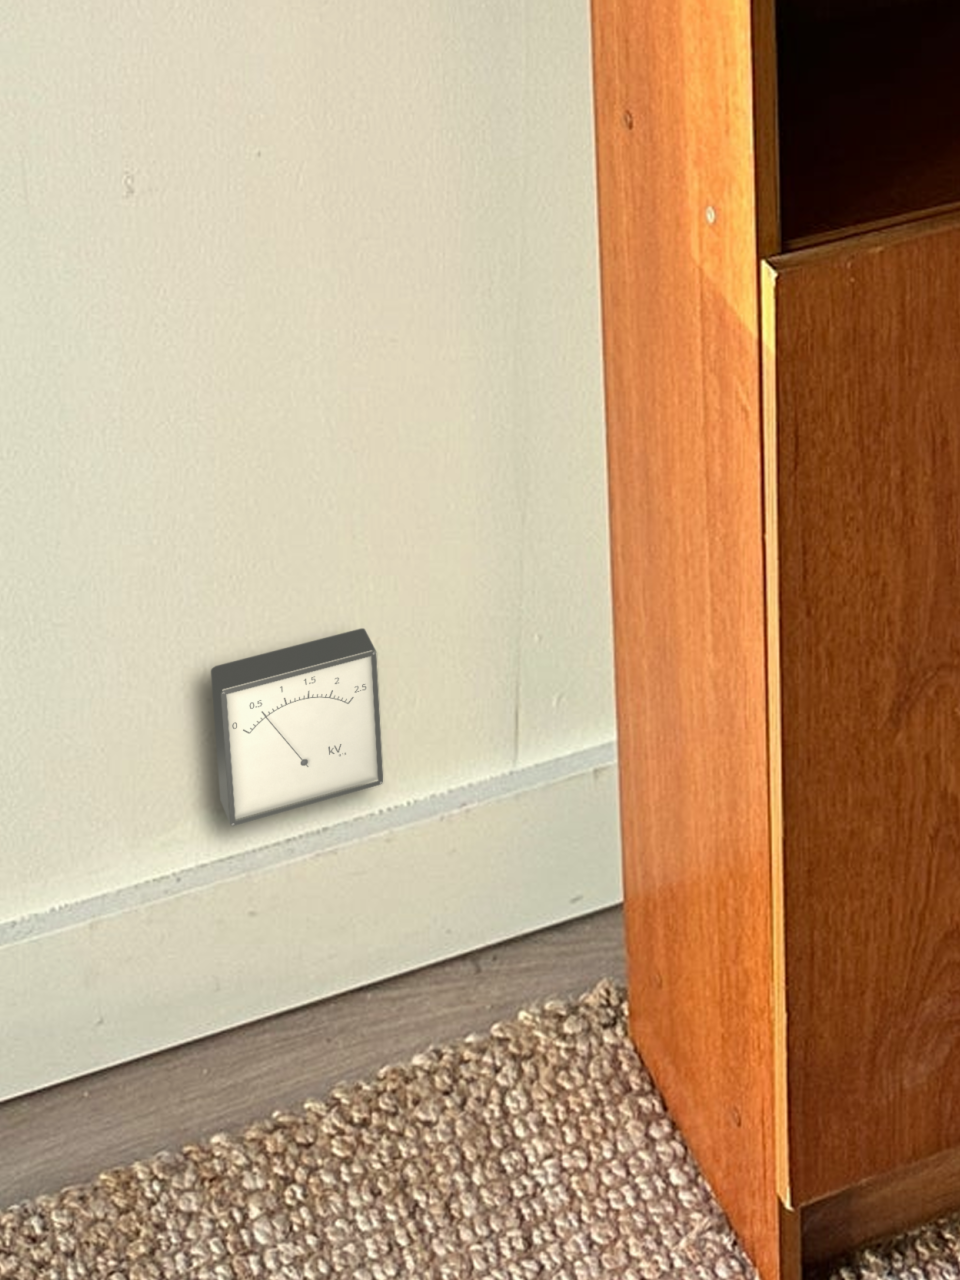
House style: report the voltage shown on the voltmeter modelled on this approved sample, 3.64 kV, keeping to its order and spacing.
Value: 0.5 kV
